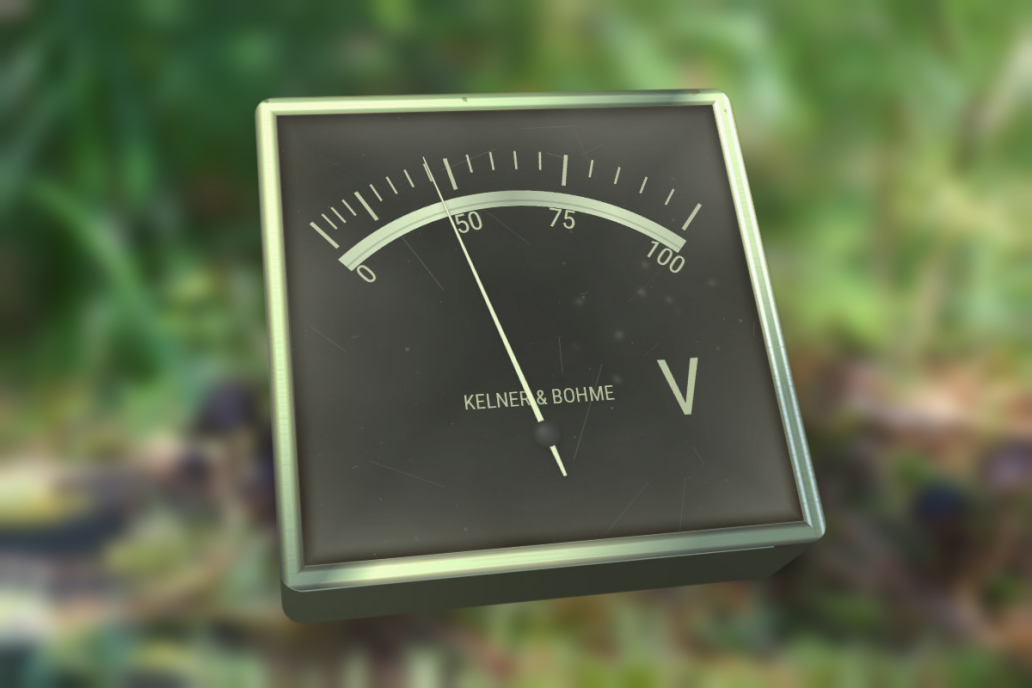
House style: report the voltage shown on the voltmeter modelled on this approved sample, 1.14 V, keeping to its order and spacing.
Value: 45 V
